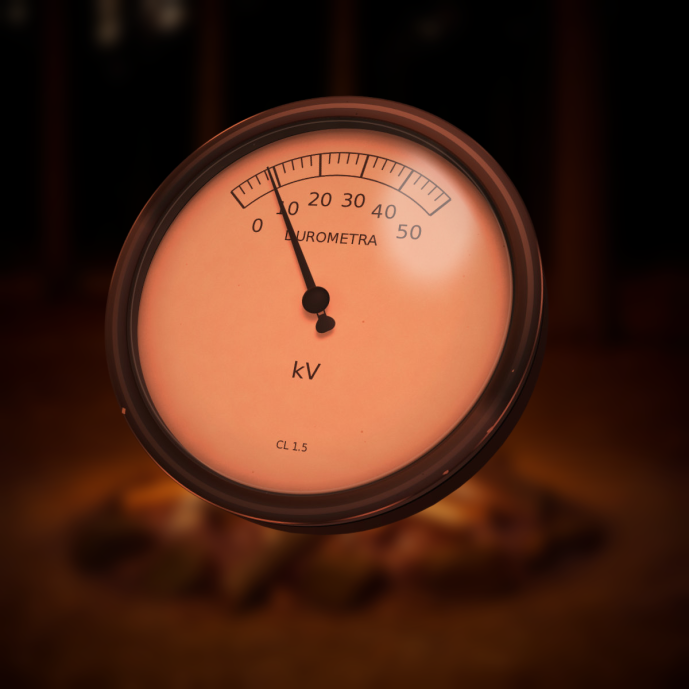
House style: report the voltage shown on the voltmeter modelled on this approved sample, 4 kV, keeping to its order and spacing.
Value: 9 kV
